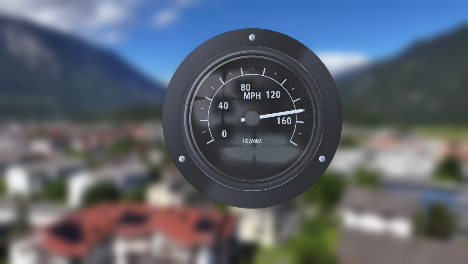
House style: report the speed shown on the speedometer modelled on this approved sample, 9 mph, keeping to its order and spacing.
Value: 150 mph
